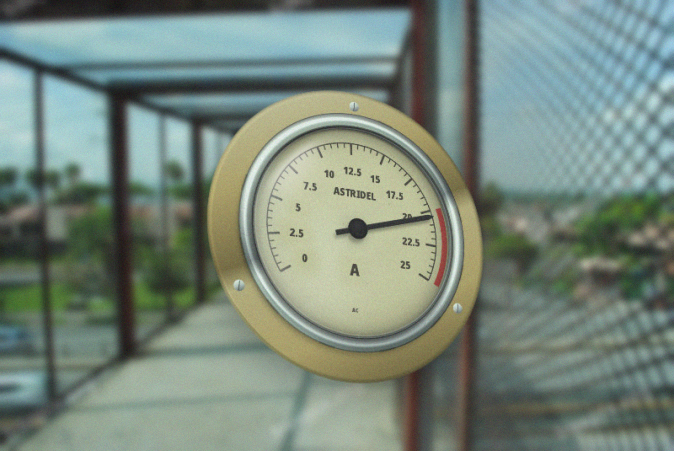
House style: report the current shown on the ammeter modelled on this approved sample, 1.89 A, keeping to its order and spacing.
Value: 20.5 A
